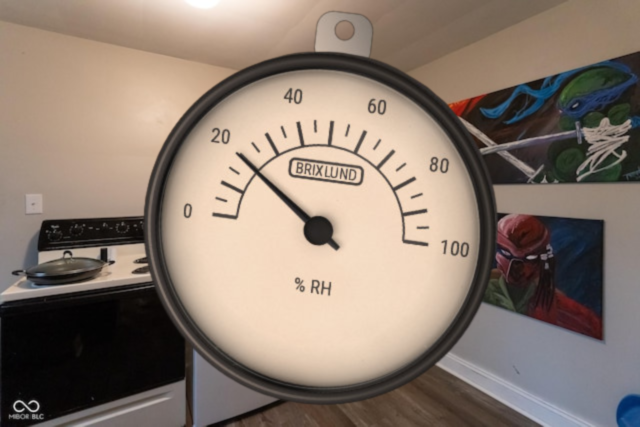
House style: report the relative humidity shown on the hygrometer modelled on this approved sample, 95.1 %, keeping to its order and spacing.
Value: 20 %
